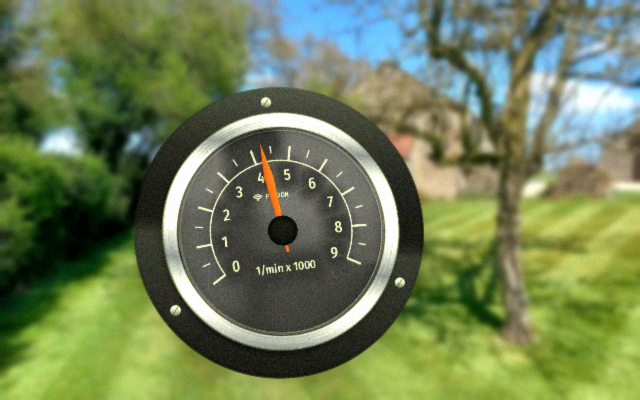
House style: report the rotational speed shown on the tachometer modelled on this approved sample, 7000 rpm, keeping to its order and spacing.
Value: 4250 rpm
